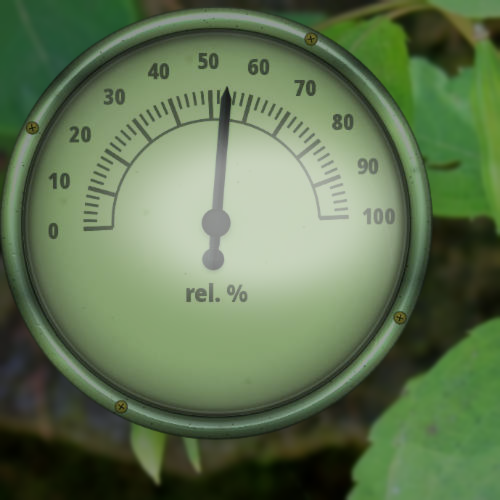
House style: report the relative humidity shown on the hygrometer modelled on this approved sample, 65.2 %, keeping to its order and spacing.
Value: 54 %
